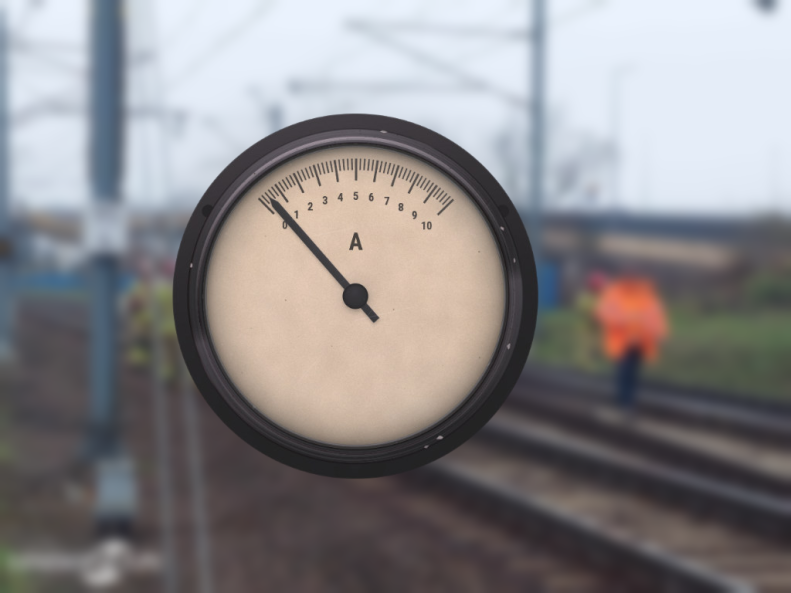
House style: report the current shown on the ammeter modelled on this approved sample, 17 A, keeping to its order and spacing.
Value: 0.4 A
